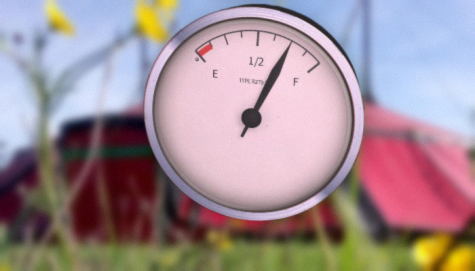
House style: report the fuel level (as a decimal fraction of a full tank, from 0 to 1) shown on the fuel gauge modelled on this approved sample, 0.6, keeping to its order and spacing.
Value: 0.75
